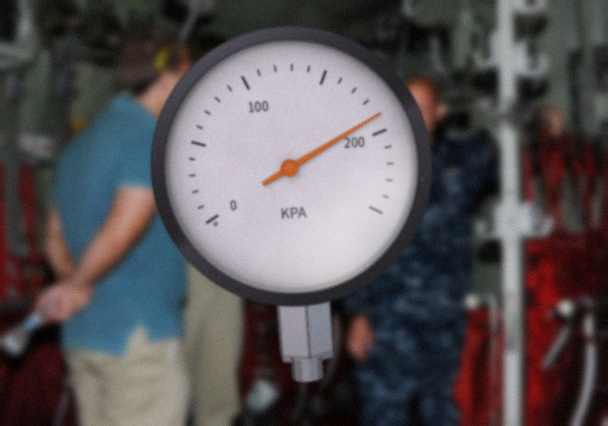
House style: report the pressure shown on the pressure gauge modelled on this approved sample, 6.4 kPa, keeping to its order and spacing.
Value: 190 kPa
